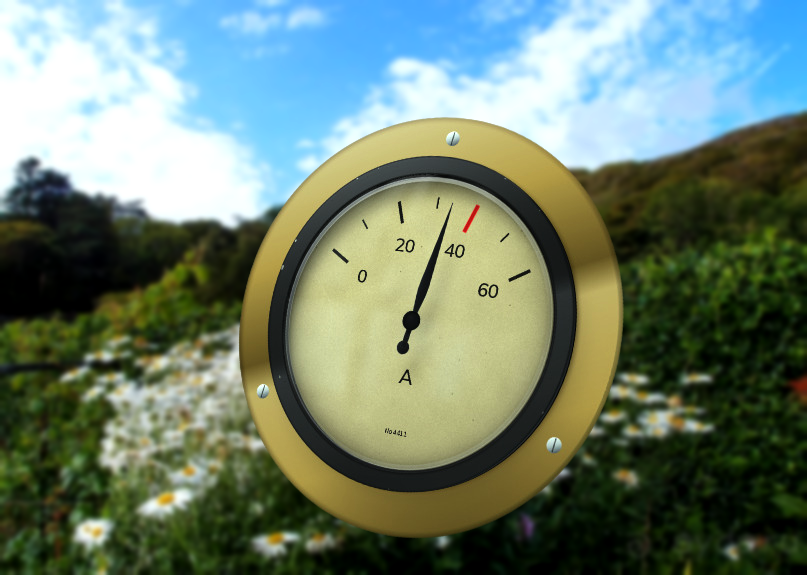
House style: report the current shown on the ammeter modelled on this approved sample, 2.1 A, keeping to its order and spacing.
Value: 35 A
